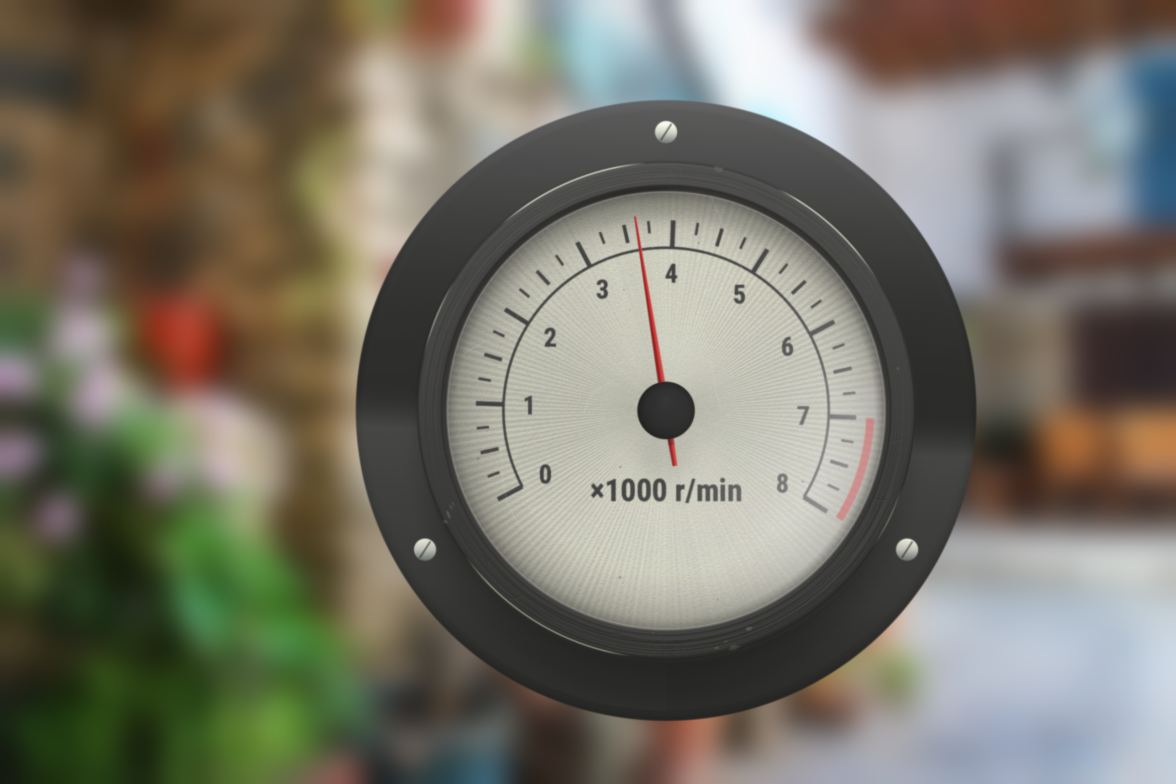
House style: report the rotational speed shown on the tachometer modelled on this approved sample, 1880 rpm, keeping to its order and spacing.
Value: 3625 rpm
